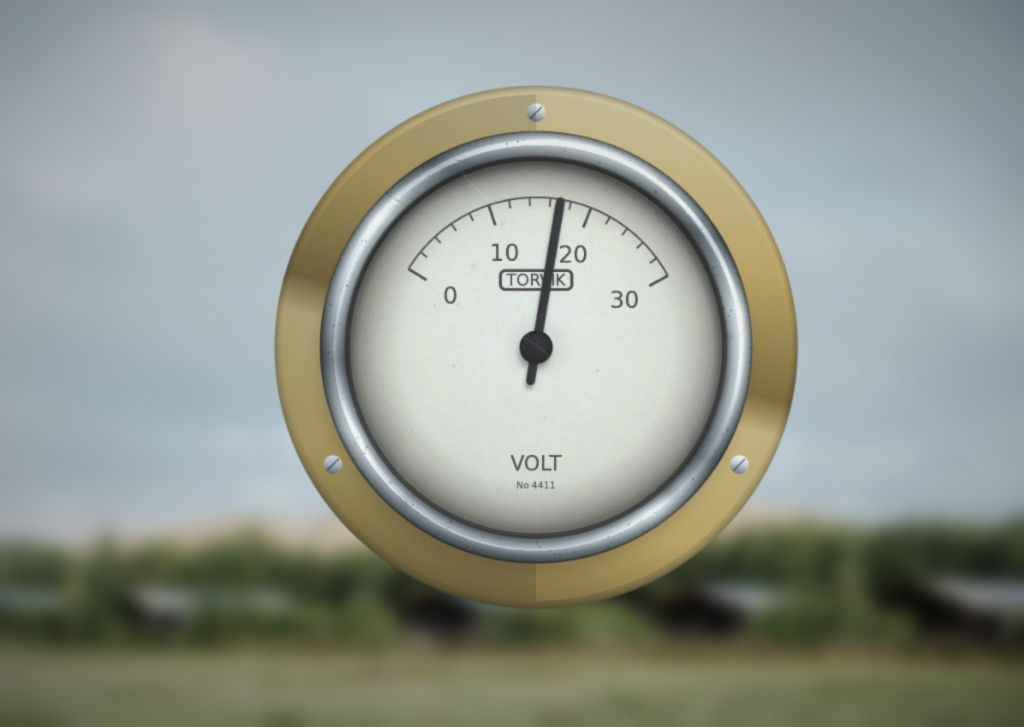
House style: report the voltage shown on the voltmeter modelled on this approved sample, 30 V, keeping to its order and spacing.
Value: 17 V
